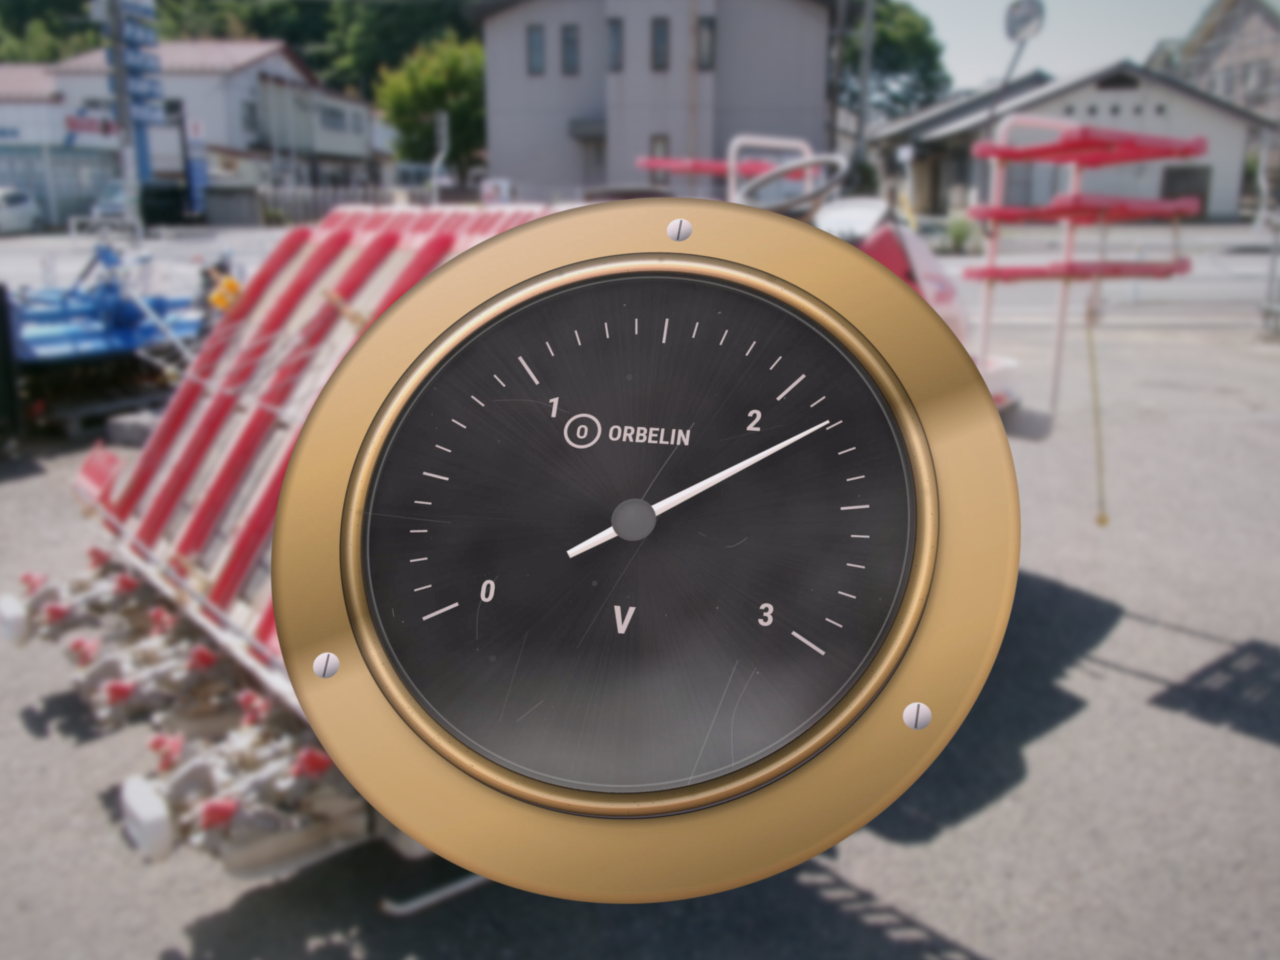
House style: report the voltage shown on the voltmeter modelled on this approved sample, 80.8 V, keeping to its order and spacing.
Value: 2.2 V
